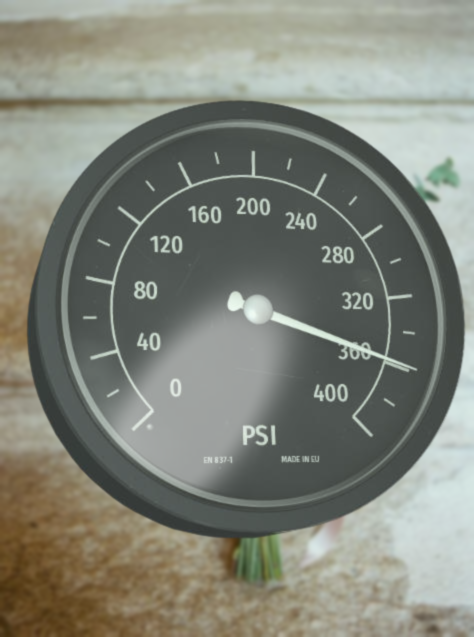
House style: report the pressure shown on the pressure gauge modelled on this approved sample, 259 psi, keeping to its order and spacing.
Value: 360 psi
